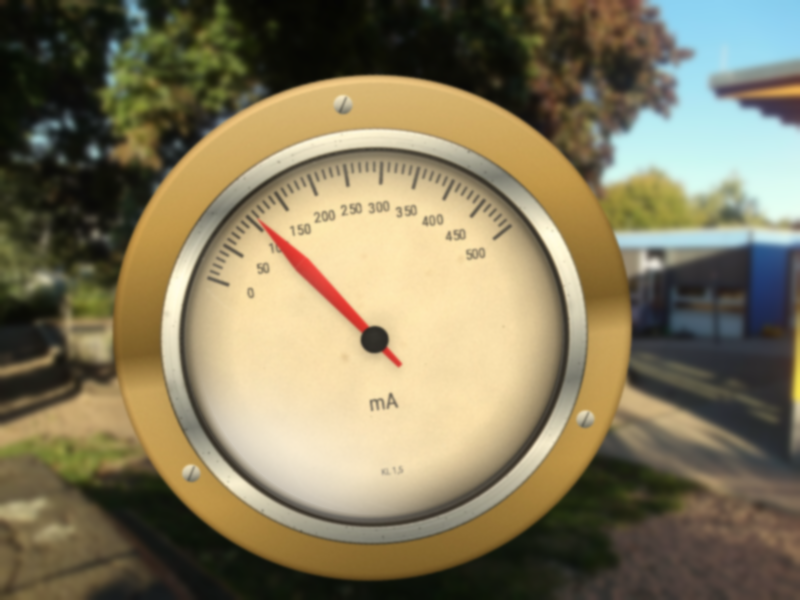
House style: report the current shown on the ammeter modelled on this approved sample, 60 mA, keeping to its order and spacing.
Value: 110 mA
